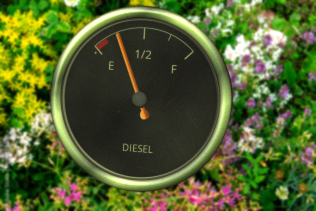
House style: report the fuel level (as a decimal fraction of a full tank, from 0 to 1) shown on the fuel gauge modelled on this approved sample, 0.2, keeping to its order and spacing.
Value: 0.25
